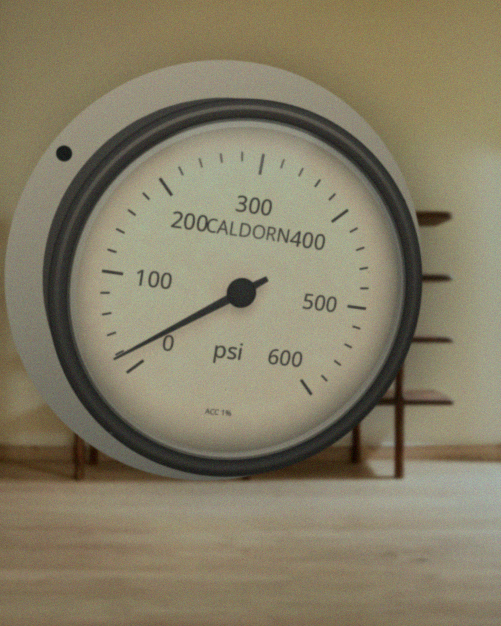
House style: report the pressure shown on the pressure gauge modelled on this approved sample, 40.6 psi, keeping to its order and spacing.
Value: 20 psi
